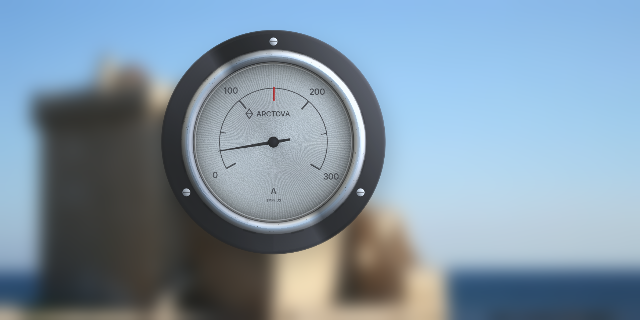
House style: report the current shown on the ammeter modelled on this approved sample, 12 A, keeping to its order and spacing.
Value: 25 A
